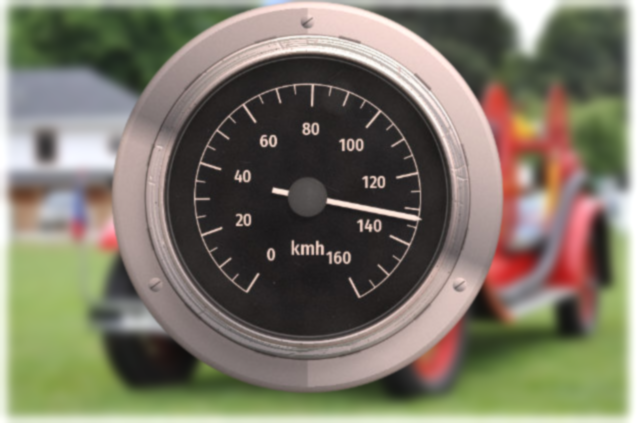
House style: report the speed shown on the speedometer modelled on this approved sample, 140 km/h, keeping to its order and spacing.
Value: 132.5 km/h
